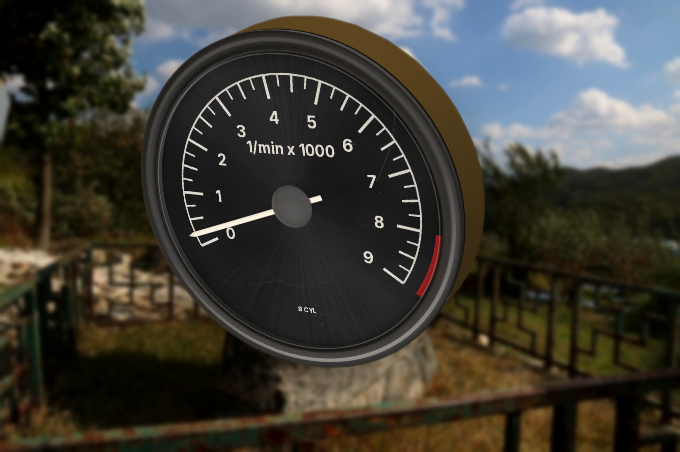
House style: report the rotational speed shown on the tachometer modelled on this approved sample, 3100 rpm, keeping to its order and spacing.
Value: 250 rpm
